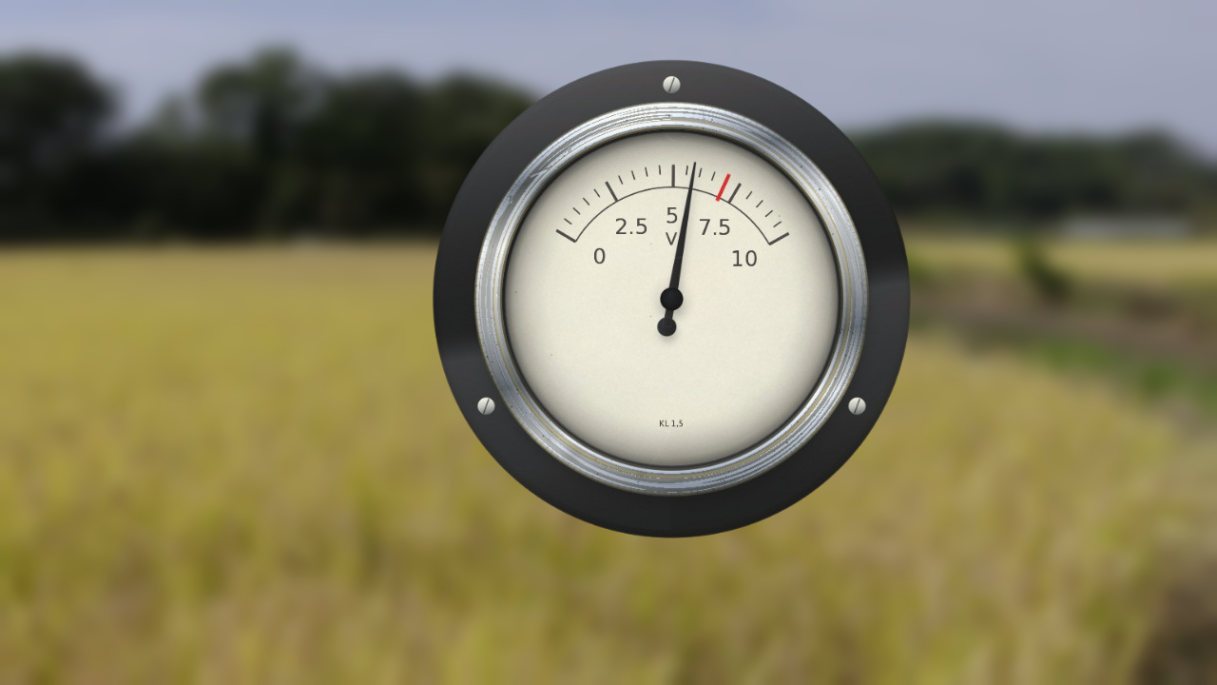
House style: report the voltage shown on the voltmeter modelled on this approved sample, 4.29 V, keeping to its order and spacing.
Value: 5.75 V
